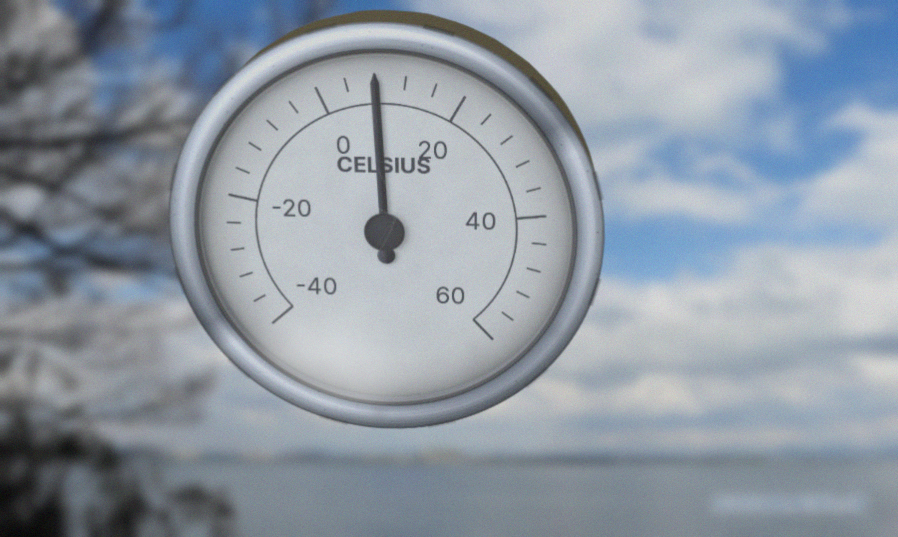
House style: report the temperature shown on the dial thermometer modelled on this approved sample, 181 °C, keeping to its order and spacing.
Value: 8 °C
